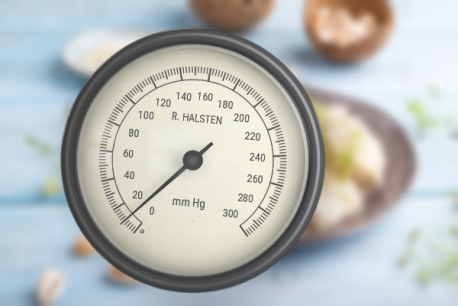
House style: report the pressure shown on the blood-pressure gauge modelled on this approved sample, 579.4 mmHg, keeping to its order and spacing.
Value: 10 mmHg
